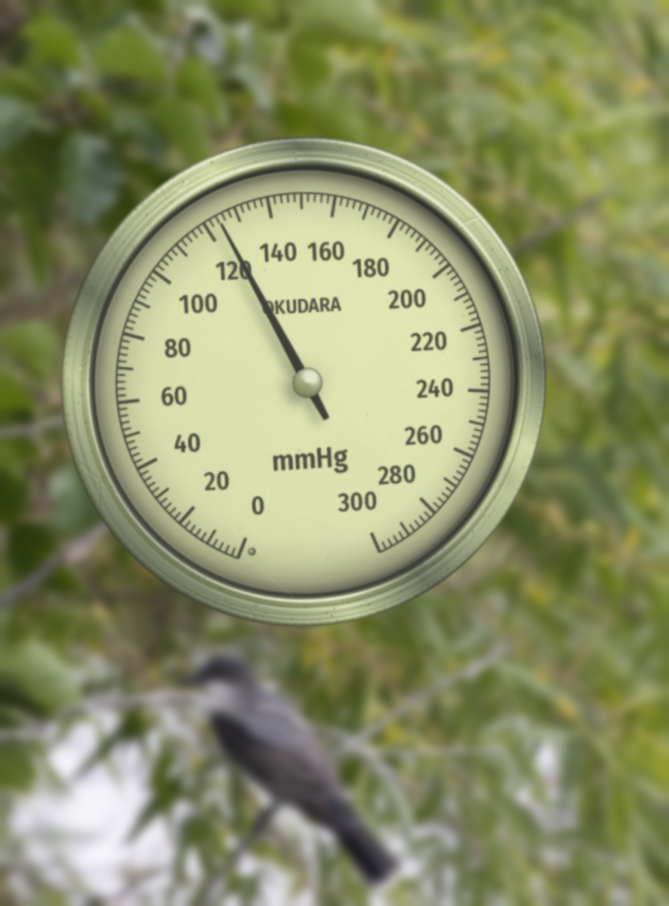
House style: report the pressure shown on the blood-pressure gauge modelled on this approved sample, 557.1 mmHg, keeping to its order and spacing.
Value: 124 mmHg
